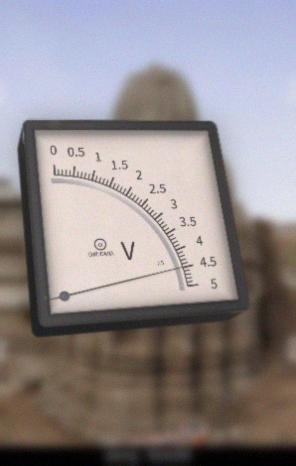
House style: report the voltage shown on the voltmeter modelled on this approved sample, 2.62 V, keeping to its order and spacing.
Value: 4.5 V
